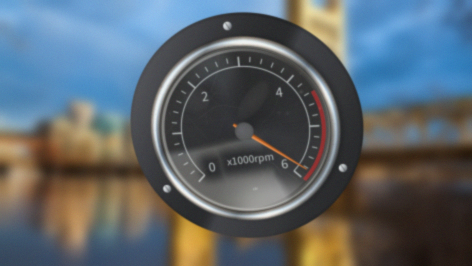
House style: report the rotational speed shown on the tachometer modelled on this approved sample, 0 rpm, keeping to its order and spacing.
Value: 5800 rpm
